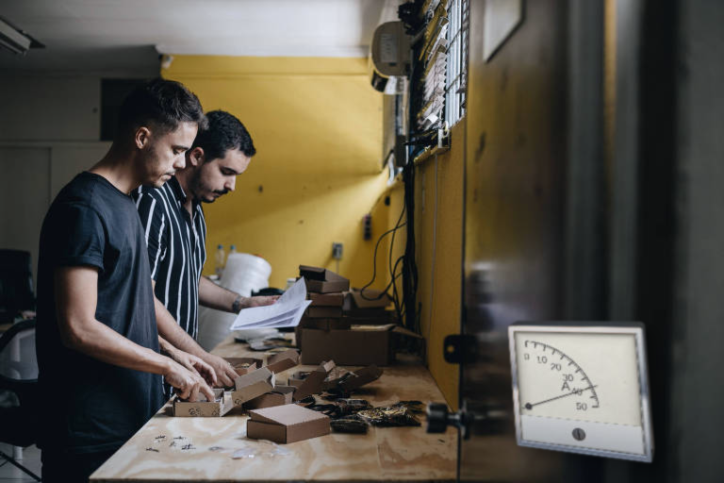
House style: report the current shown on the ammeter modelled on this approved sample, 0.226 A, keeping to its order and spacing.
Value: 40 A
